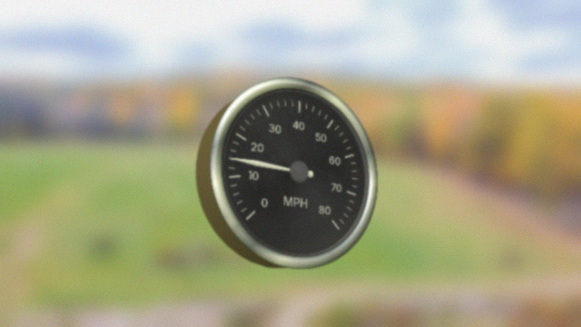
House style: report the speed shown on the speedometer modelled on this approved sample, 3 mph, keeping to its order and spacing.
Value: 14 mph
